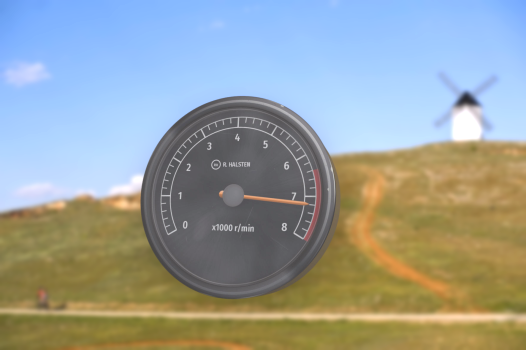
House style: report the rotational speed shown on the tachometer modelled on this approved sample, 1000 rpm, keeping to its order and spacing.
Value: 7200 rpm
